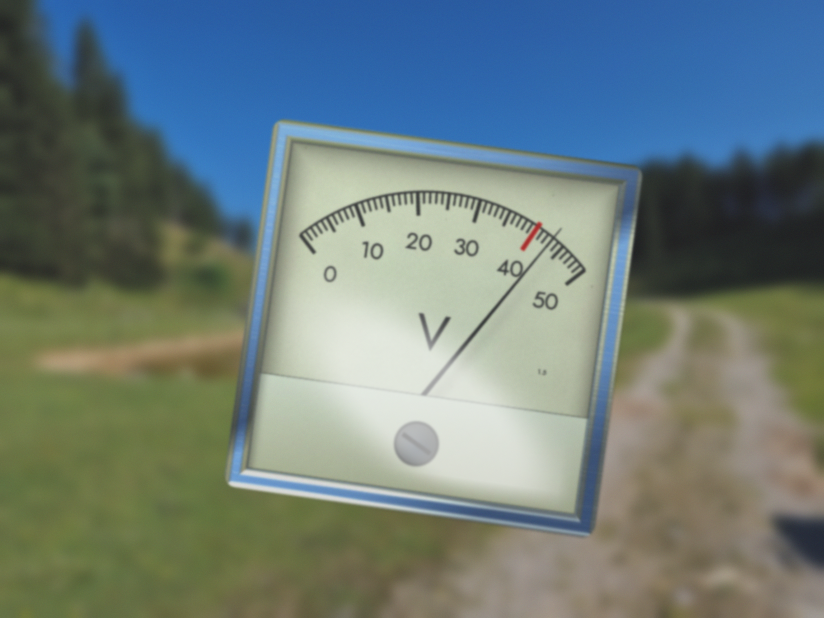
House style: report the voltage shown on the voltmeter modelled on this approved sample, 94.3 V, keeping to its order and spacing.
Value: 43 V
